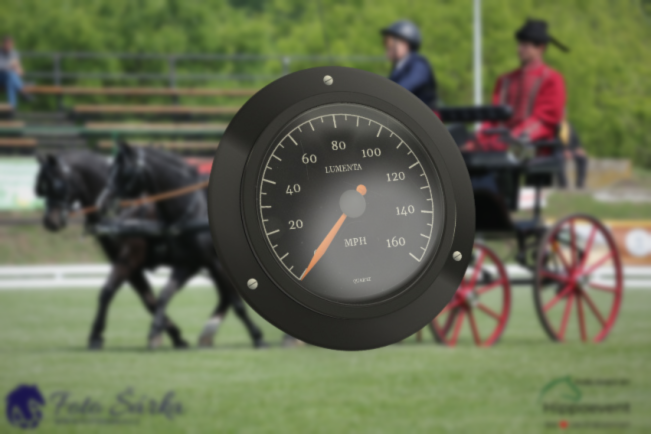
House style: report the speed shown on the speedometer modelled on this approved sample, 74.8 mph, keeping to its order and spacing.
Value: 0 mph
